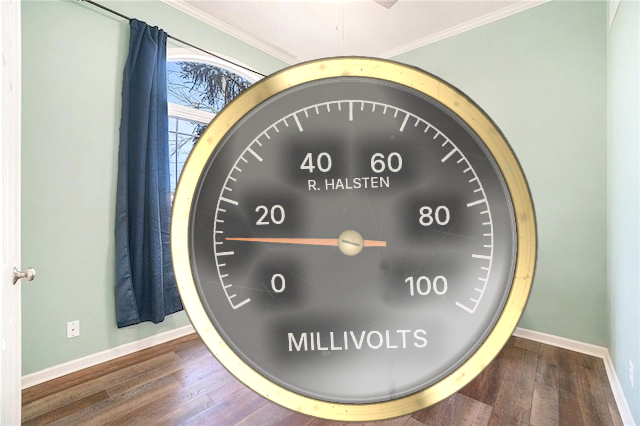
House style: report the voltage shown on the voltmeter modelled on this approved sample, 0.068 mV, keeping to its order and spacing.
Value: 13 mV
